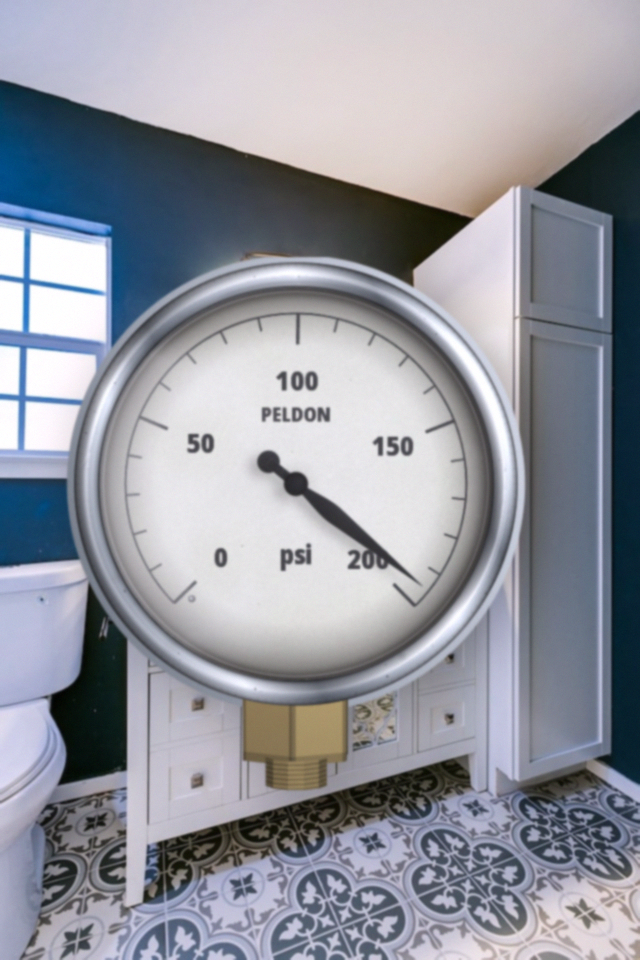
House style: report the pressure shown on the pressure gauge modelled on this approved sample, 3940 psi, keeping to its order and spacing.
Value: 195 psi
